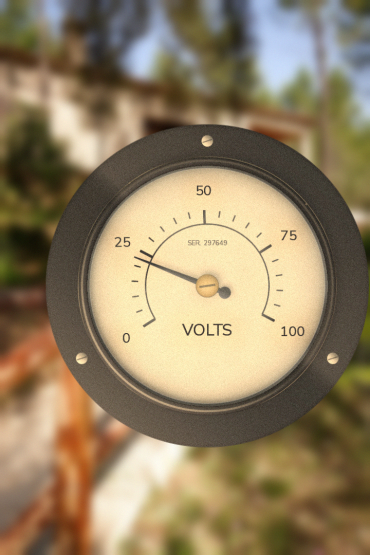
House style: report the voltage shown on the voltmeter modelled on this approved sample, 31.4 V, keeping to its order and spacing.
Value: 22.5 V
